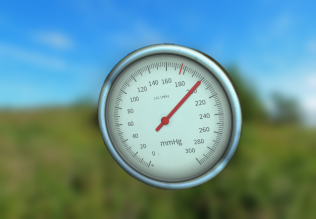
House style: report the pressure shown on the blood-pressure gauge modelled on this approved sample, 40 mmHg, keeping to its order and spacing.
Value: 200 mmHg
